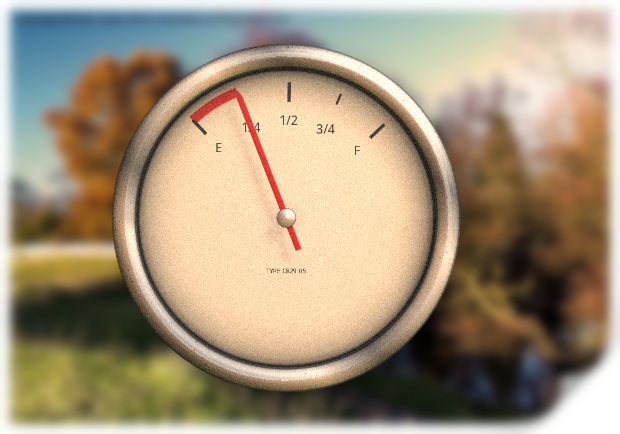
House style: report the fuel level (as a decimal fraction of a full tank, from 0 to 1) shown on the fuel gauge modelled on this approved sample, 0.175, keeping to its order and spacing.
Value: 0.25
